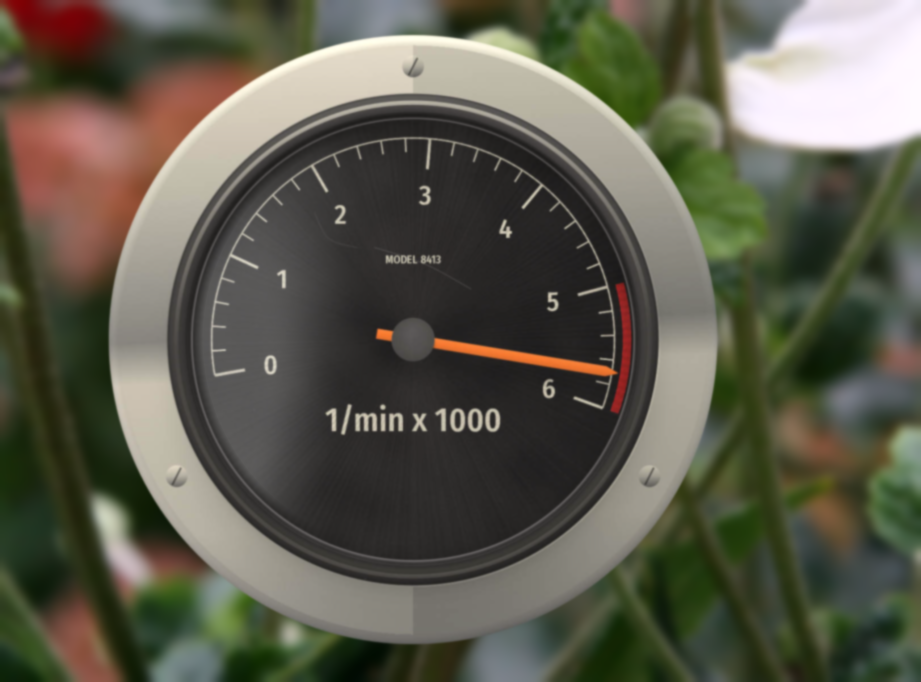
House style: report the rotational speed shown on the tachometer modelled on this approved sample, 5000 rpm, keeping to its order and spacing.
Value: 5700 rpm
